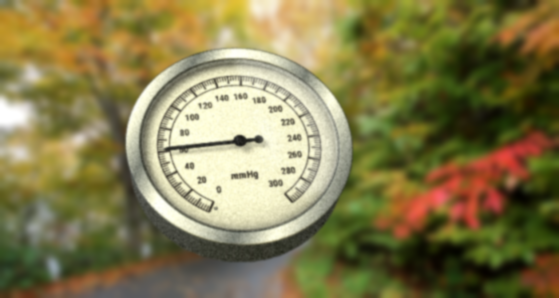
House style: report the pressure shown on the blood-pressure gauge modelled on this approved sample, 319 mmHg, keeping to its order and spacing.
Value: 60 mmHg
